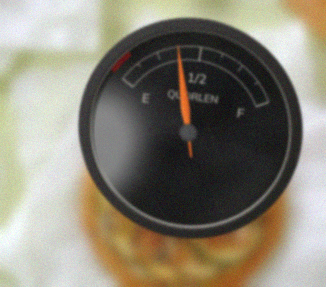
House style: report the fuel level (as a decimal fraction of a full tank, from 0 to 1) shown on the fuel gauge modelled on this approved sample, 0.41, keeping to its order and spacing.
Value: 0.375
